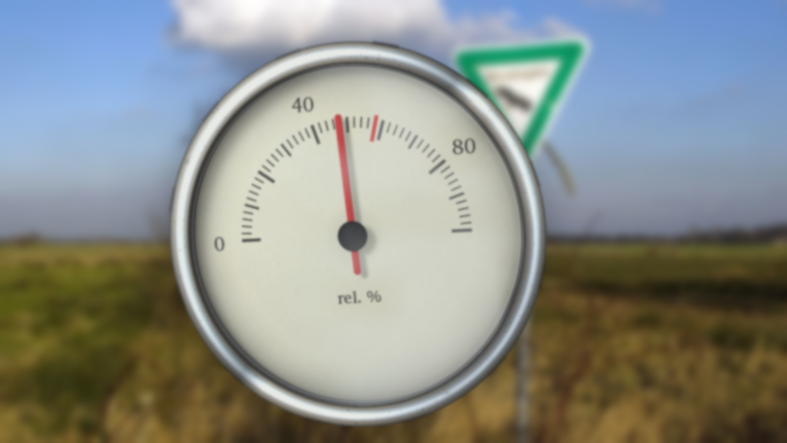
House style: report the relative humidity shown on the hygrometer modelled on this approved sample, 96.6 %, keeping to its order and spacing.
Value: 48 %
